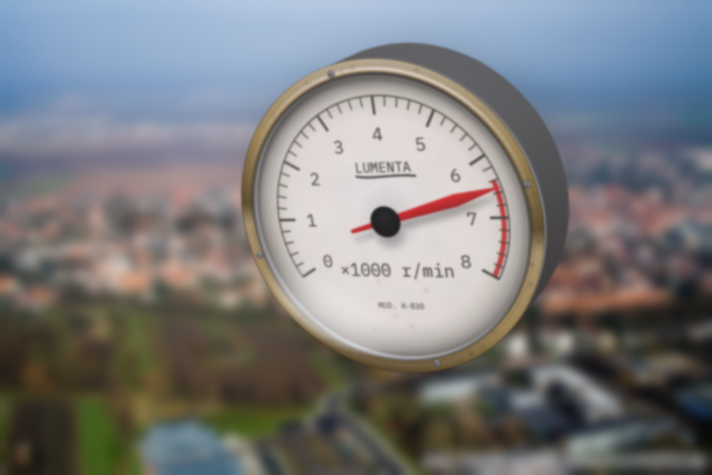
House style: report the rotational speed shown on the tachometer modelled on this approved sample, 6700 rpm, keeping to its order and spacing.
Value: 6500 rpm
